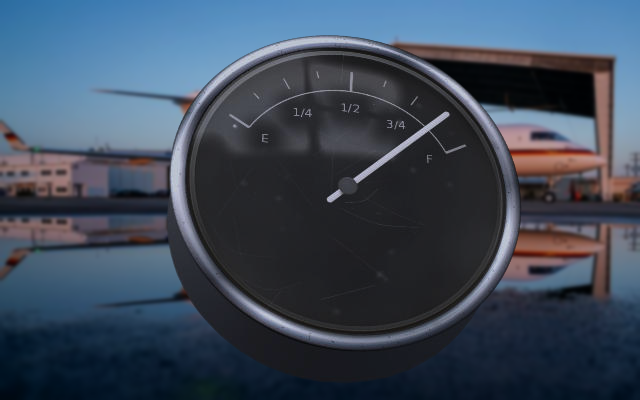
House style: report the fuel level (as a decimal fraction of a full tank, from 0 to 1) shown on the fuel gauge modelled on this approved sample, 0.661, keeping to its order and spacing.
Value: 0.875
